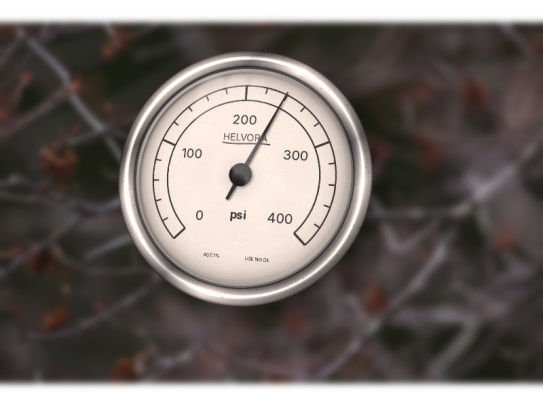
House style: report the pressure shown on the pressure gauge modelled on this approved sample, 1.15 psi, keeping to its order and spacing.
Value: 240 psi
